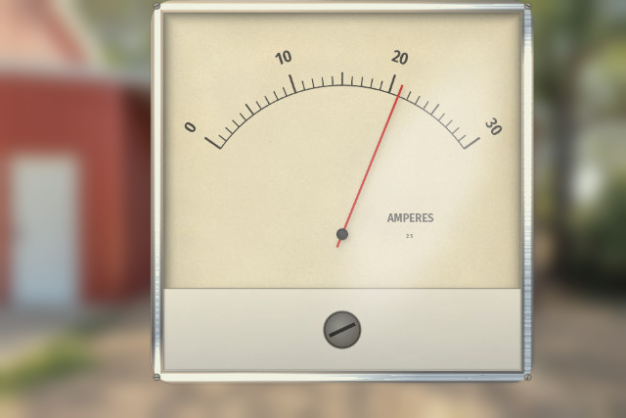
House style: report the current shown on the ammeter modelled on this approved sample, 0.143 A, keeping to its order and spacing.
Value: 21 A
